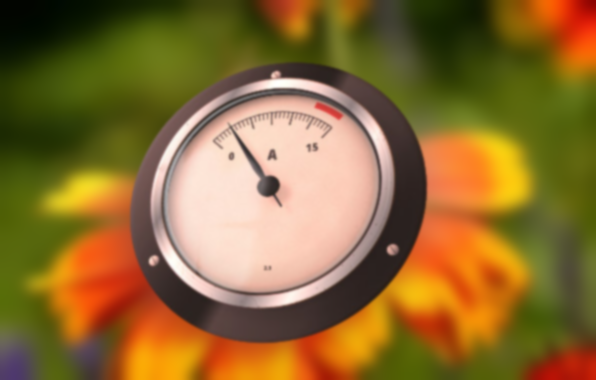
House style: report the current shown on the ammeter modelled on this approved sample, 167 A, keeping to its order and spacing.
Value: 2.5 A
